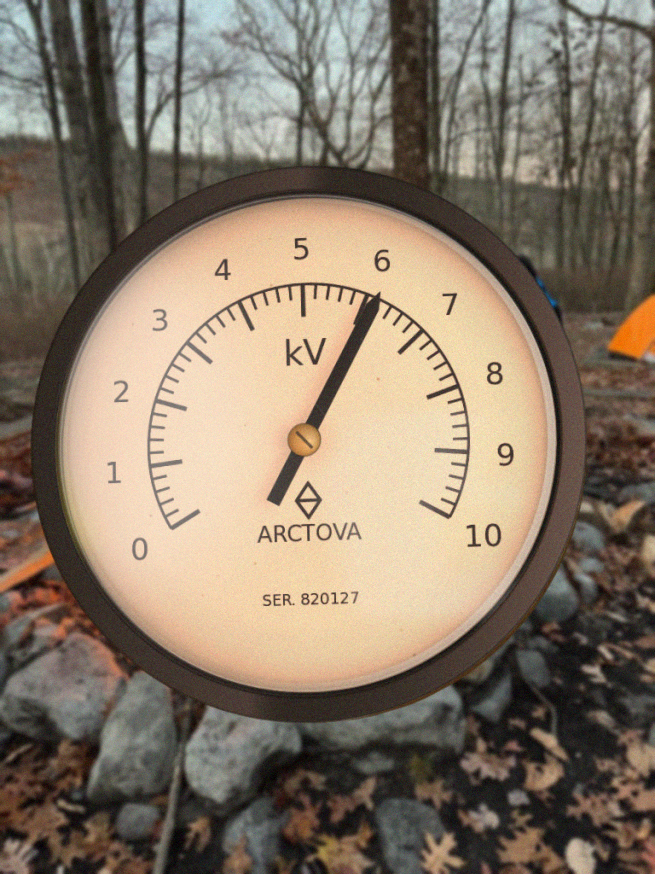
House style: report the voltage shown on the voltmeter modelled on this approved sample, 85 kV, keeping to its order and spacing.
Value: 6.2 kV
